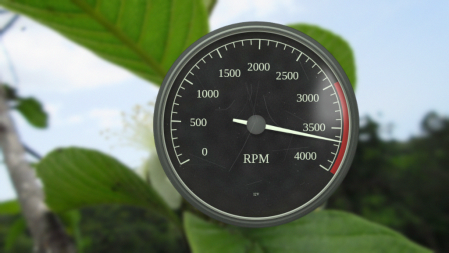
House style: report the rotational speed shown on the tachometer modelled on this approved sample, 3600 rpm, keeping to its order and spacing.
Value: 3650 rpm
